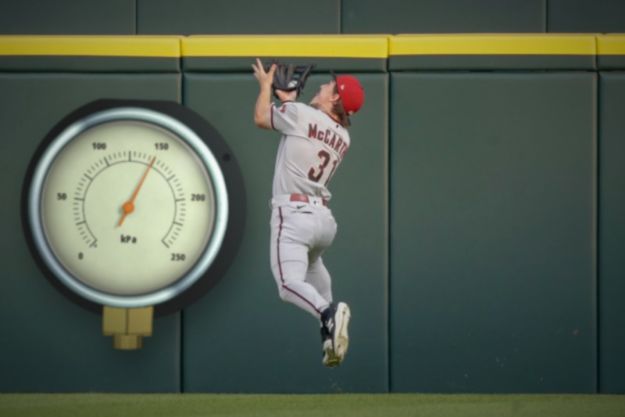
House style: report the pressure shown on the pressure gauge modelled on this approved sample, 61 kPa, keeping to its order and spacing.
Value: 150 kPa
